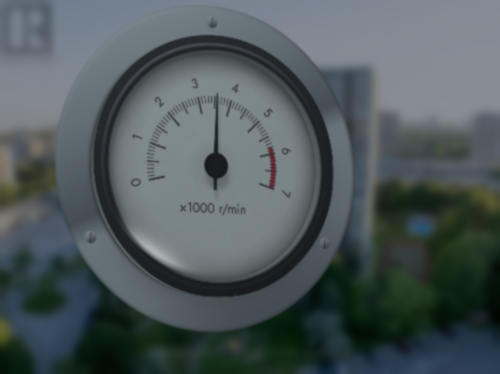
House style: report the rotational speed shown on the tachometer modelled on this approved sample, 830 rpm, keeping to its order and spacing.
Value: 3500 rpm
